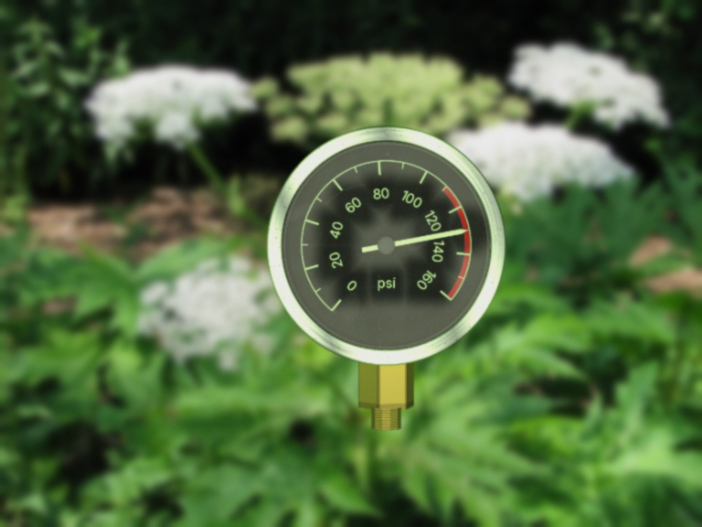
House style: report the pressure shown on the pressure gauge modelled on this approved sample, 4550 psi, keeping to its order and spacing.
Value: 130 psi
